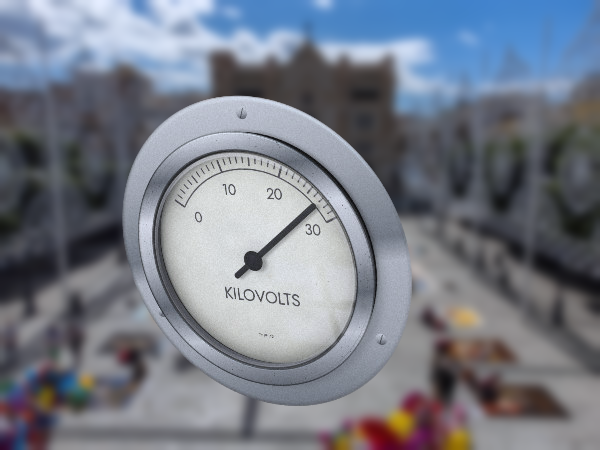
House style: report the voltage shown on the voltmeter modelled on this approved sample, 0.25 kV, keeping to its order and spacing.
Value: 27 kV
